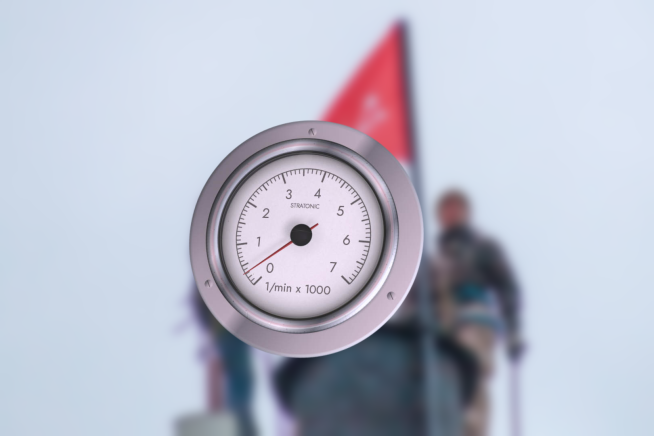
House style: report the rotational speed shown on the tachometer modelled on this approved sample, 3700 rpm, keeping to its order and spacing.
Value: 300 rpm
